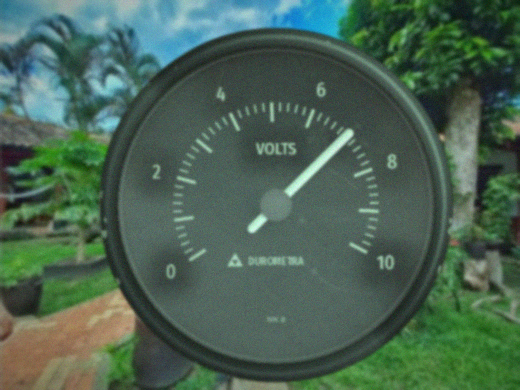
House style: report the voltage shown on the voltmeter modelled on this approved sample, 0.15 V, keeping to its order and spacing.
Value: 7 V
